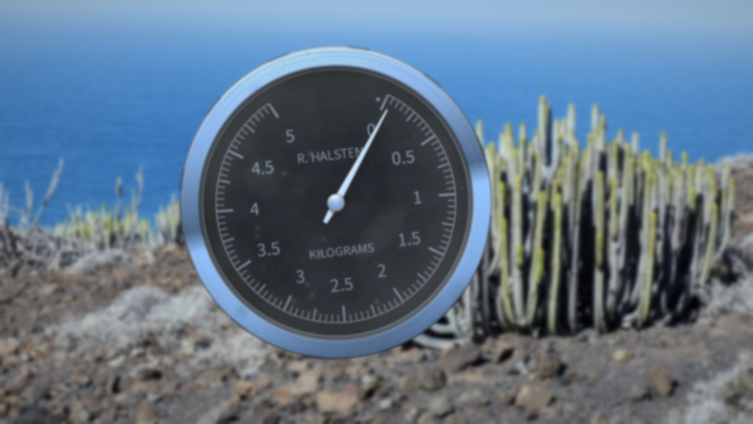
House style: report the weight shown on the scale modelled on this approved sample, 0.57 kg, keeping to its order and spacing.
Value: 0.05 kg
